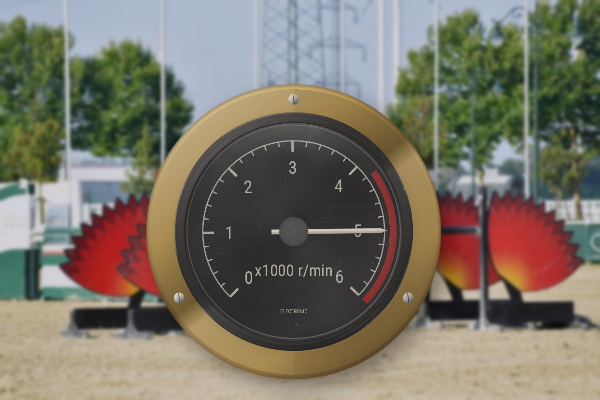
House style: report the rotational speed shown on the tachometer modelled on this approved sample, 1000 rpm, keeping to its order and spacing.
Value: 5000 rpm
